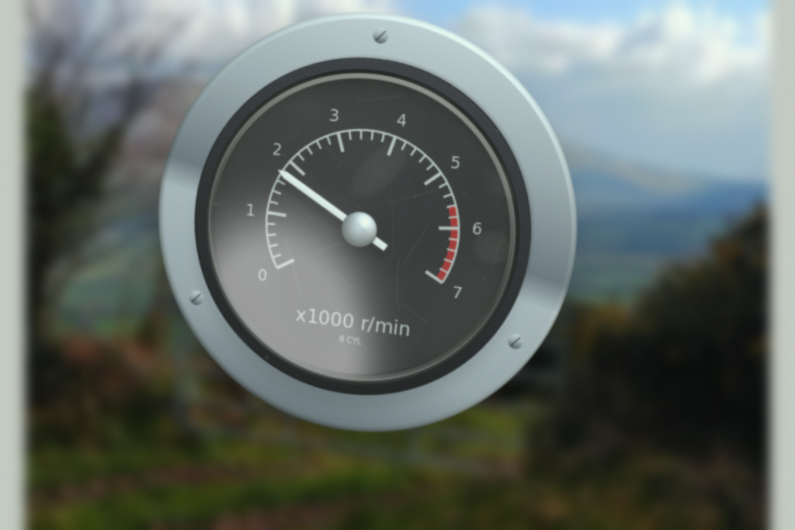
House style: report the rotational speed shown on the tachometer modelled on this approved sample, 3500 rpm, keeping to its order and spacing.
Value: 1800 rpm
